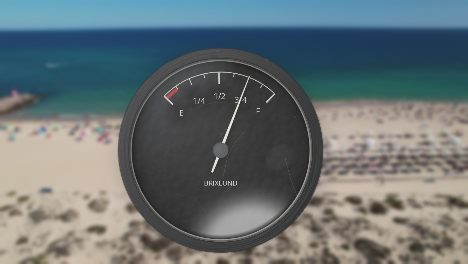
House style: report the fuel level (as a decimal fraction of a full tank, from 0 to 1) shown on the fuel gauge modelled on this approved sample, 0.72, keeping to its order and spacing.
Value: 0.75
